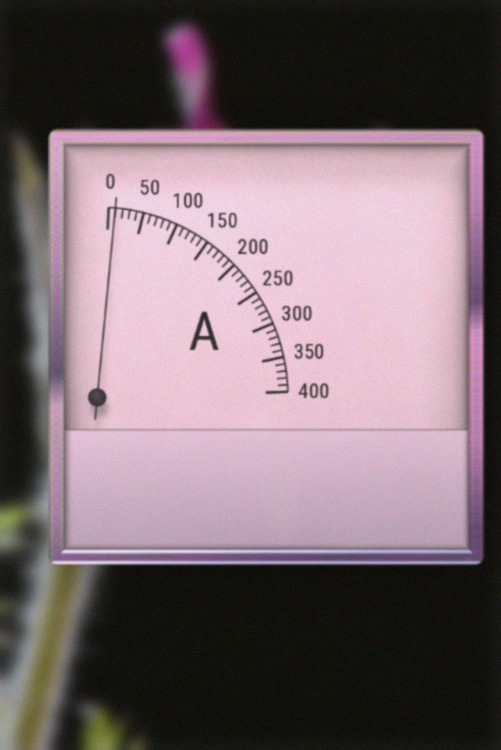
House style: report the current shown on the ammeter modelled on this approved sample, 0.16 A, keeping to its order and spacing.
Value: 10 A
